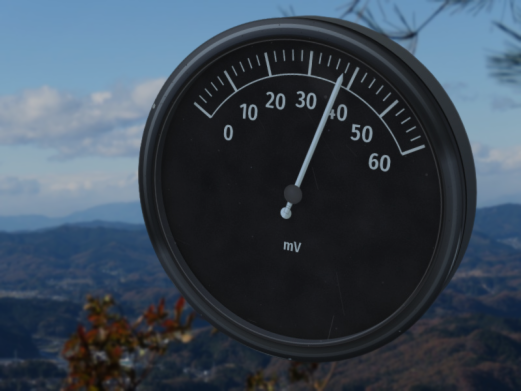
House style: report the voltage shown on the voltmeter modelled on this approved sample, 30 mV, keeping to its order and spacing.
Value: 38 mV
